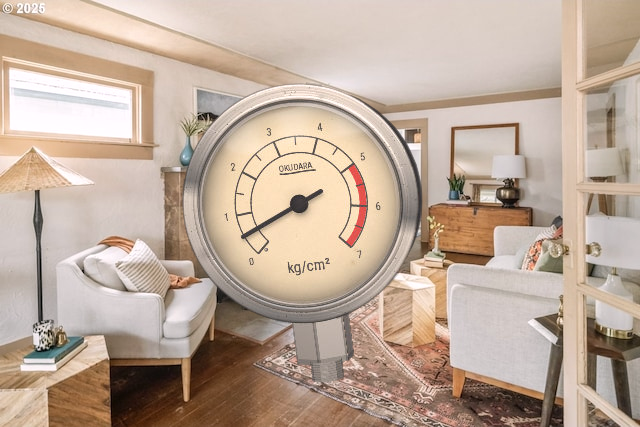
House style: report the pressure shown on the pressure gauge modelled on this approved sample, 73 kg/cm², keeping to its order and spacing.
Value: 0.5 kg/cm²
